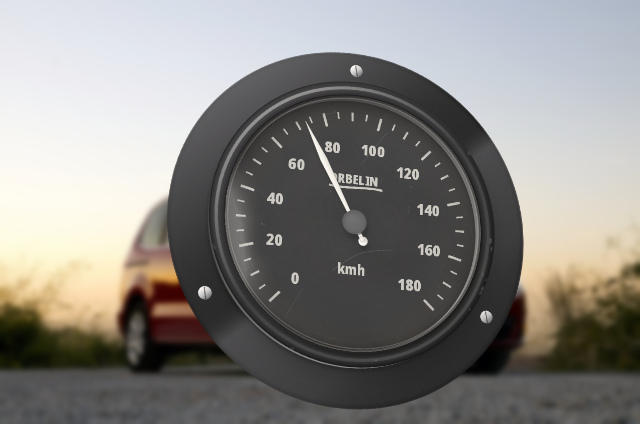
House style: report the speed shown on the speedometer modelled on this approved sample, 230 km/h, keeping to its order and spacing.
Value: 72.5 km/h
